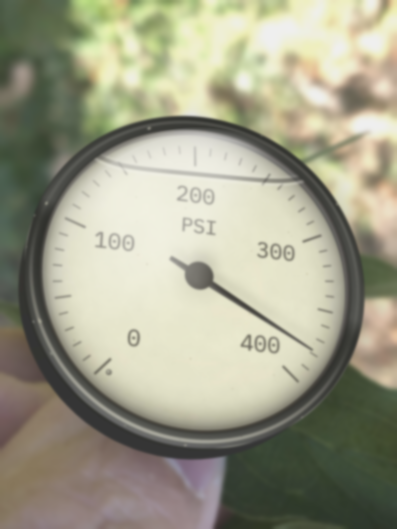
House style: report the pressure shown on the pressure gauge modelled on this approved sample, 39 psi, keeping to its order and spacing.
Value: 380 psi
